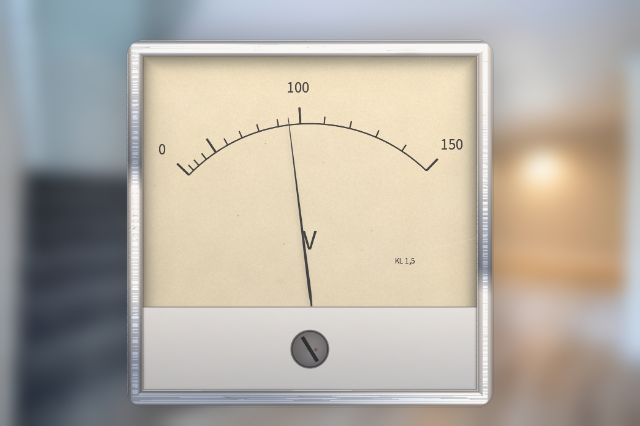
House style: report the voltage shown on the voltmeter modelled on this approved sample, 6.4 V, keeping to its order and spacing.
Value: 95 V
